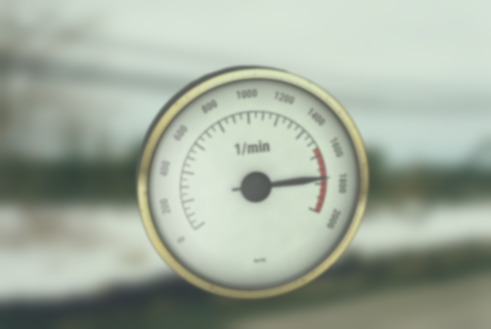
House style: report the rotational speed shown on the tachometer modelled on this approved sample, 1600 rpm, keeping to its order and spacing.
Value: 1750 rpm
